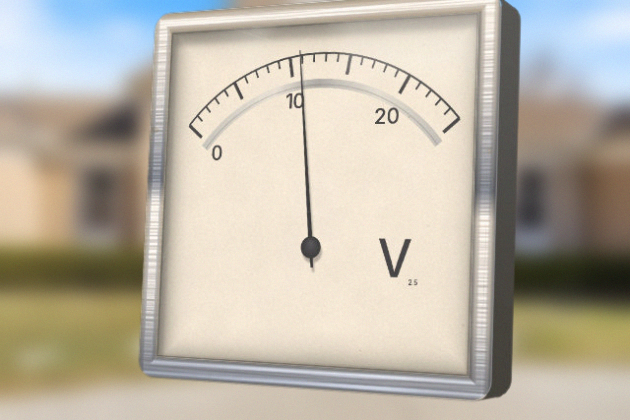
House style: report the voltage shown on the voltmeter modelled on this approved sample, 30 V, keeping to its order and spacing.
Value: 11 V
